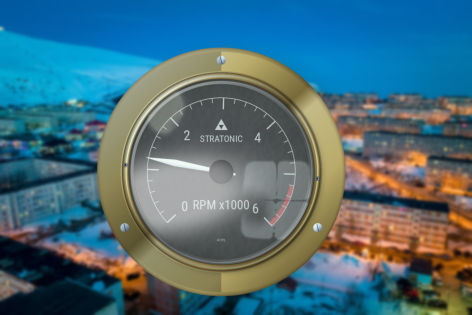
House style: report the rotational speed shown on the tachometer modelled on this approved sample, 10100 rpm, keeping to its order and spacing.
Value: 1200 rpm
